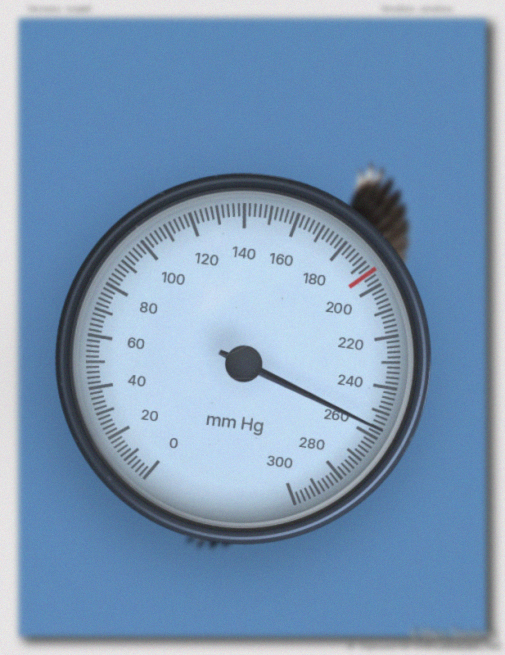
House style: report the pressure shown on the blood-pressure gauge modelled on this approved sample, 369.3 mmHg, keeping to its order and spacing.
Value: 256 mmHg
